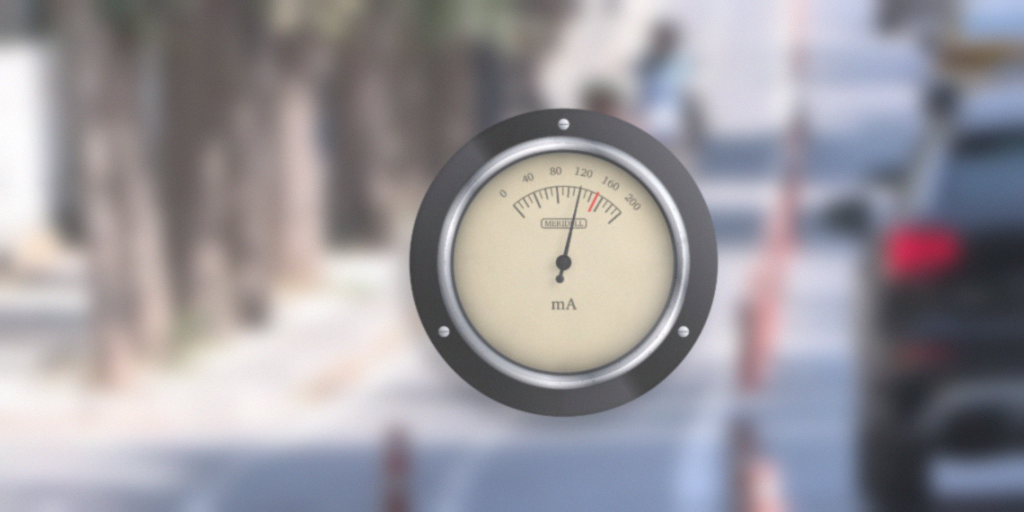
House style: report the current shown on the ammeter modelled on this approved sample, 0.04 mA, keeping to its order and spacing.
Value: 120 mA
